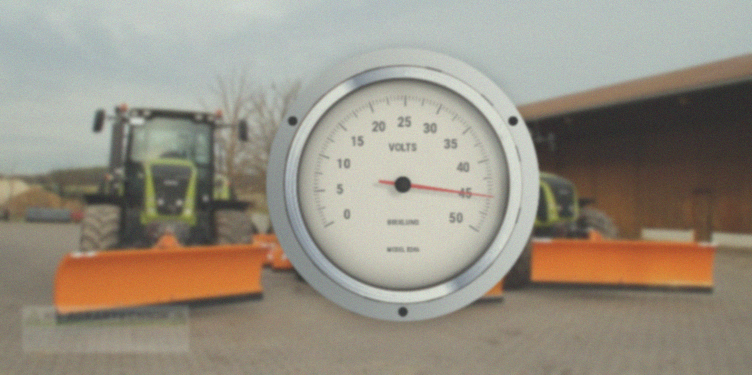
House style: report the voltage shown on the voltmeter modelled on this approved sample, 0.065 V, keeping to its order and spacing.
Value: 45 V
